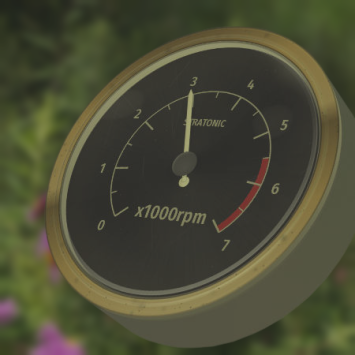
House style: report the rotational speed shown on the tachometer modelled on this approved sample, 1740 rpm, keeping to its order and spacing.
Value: 3000 rpm
